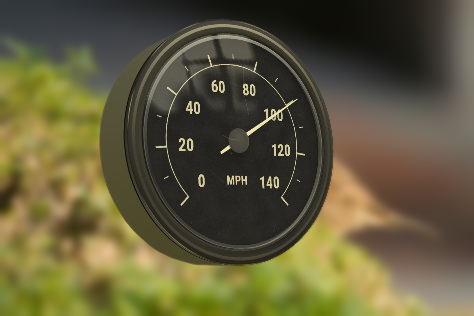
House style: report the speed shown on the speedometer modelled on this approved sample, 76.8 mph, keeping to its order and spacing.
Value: 100 mph
